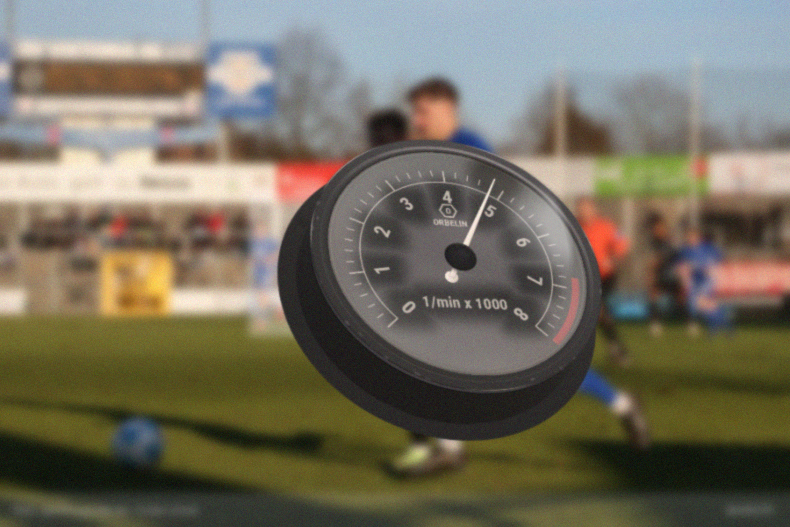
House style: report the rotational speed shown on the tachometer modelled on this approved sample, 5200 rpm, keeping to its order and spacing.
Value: 4800 rpm
